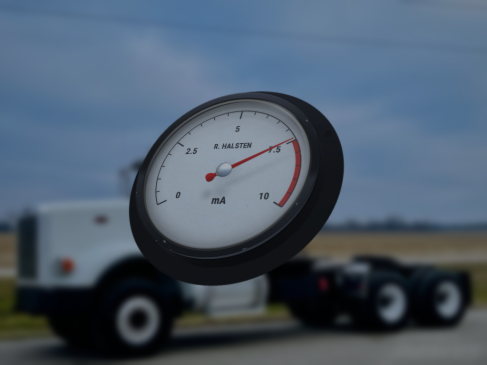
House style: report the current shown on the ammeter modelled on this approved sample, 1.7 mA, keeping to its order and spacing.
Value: 7.5 mA
